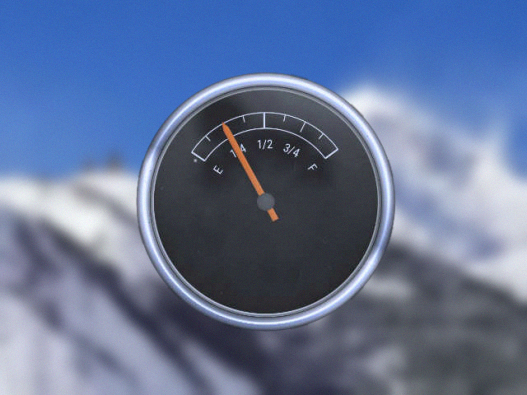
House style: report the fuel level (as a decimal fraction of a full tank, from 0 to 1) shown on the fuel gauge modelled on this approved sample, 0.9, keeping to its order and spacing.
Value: 0.25
